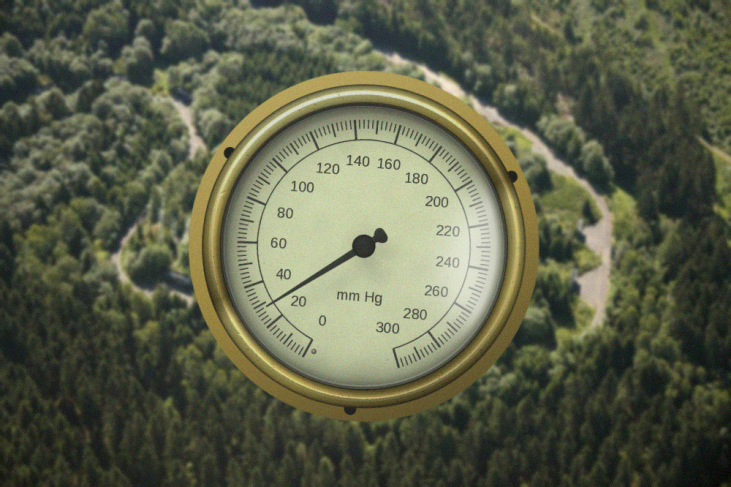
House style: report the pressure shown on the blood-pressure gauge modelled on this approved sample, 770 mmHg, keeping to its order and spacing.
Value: 28 mmHg
